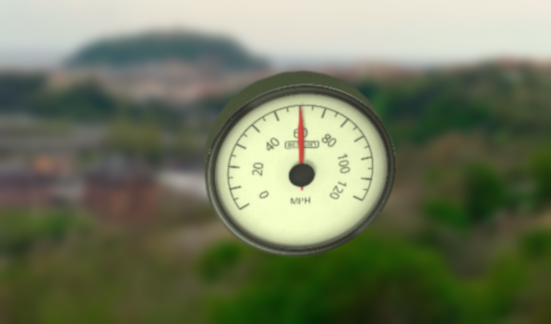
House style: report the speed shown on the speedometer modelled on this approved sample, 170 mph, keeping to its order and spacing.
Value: 60 mph
